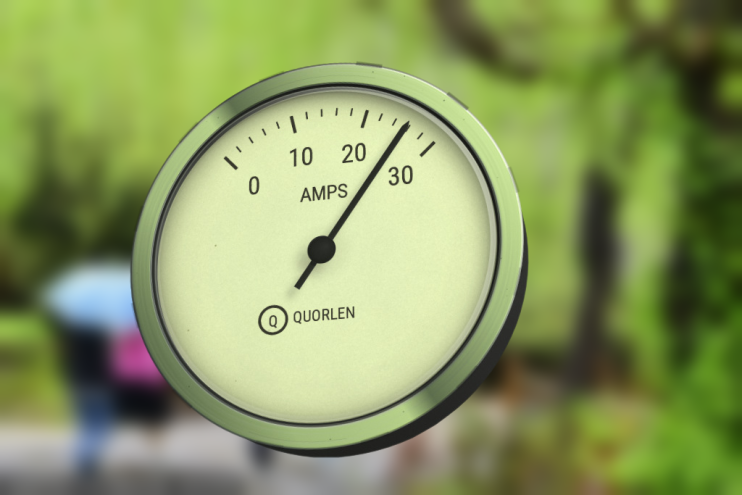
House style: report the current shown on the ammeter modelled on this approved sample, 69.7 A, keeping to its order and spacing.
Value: 26 A
